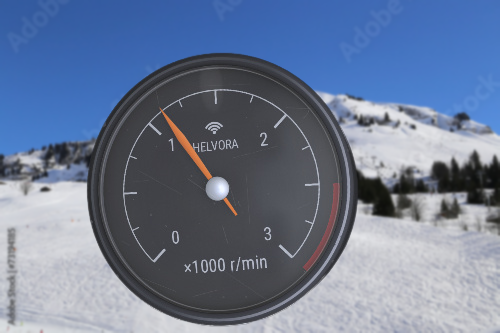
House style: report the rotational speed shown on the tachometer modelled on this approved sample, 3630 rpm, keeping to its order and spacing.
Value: 1125 rpm
